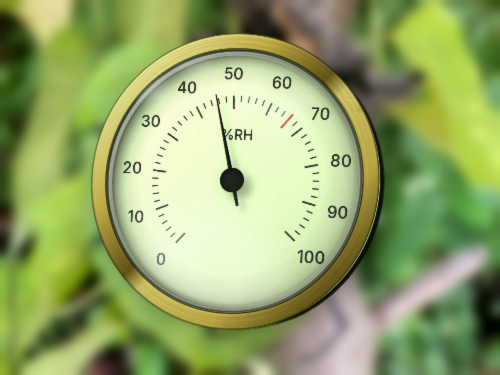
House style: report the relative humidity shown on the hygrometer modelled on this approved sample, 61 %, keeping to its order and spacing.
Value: 46 %
